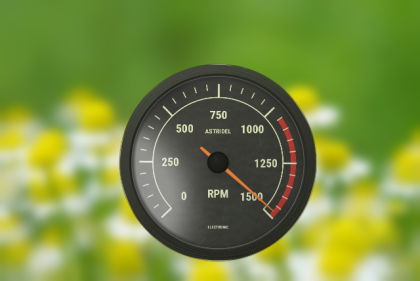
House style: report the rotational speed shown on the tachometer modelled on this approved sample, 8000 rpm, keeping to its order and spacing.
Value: 1475 rpm
